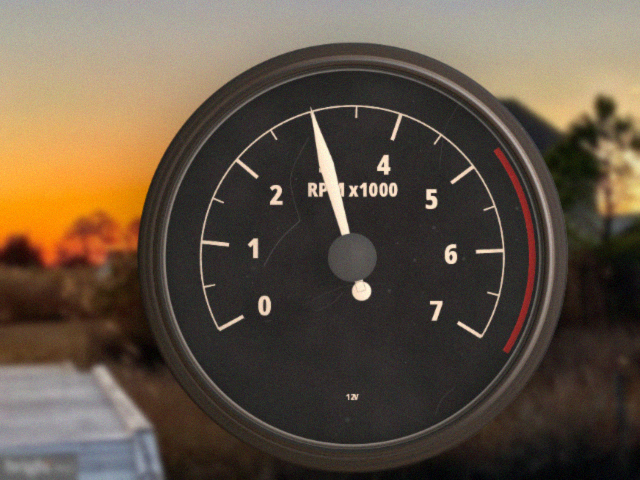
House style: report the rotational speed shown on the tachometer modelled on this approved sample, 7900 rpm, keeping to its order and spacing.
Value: 3000 rpm
